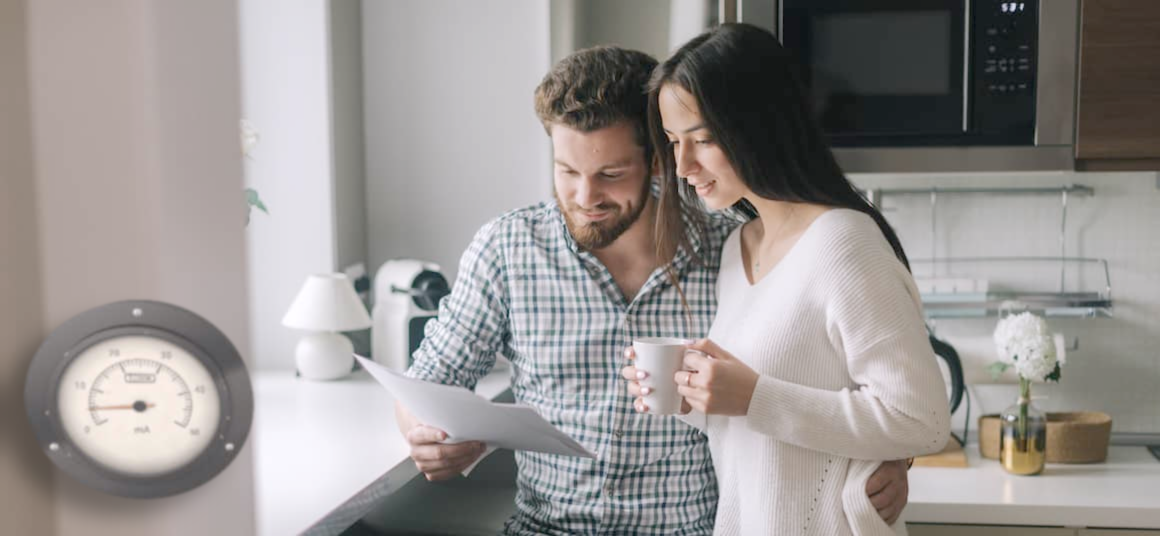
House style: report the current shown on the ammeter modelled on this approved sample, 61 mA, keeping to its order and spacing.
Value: 5 mA
